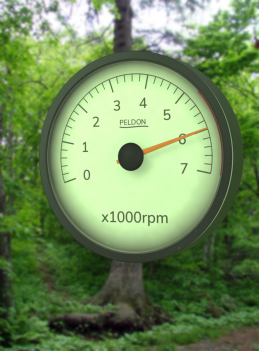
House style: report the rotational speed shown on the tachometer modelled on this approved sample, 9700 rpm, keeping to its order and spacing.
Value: 6000 rpm
